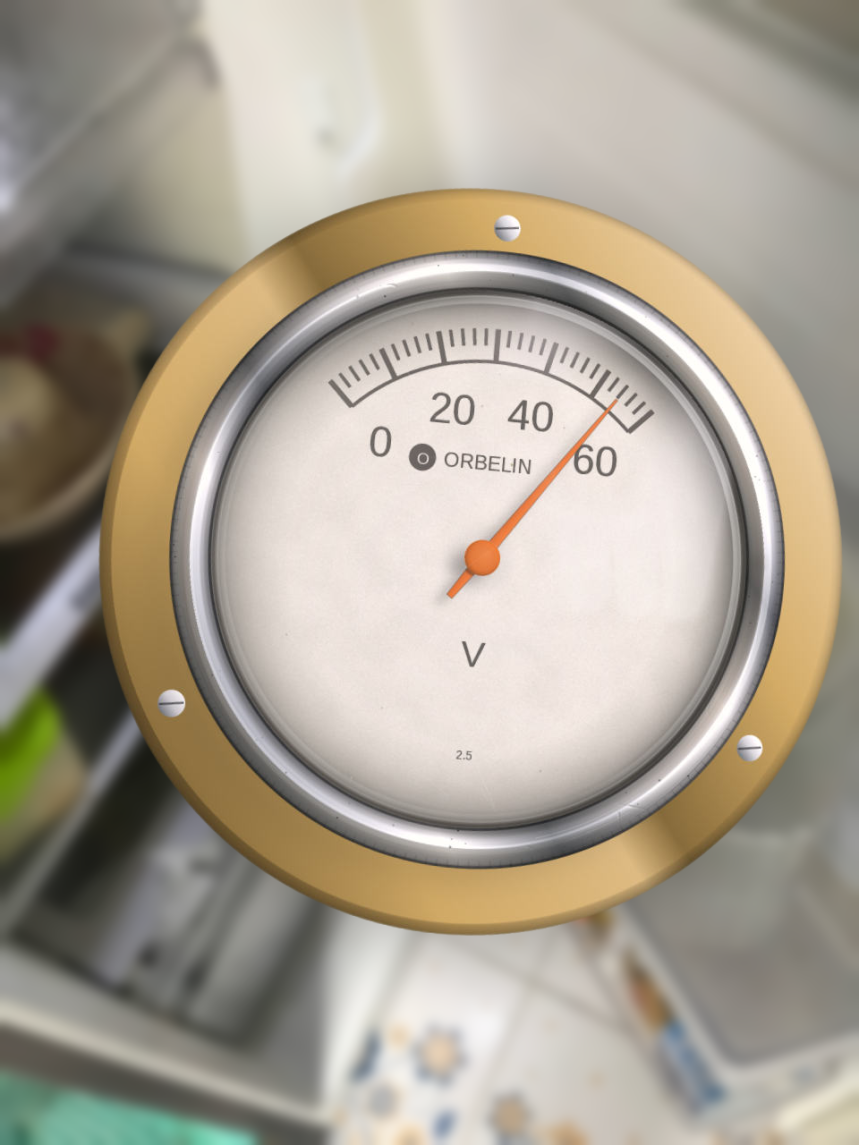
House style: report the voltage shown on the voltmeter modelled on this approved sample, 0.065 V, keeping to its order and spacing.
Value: 54 V
